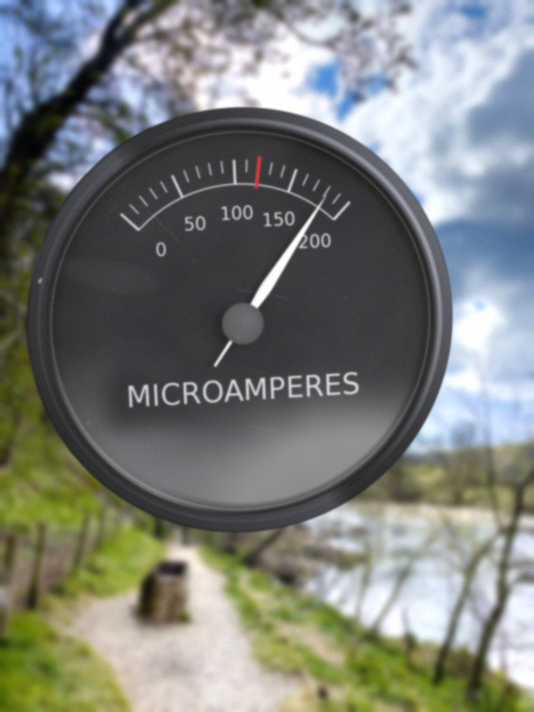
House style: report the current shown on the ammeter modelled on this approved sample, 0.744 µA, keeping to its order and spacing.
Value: 180 µA
